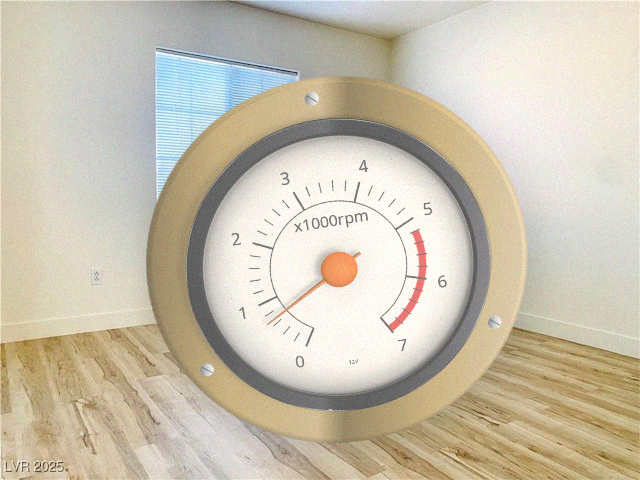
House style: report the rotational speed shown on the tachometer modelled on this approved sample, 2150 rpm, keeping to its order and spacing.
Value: 700 rpm
